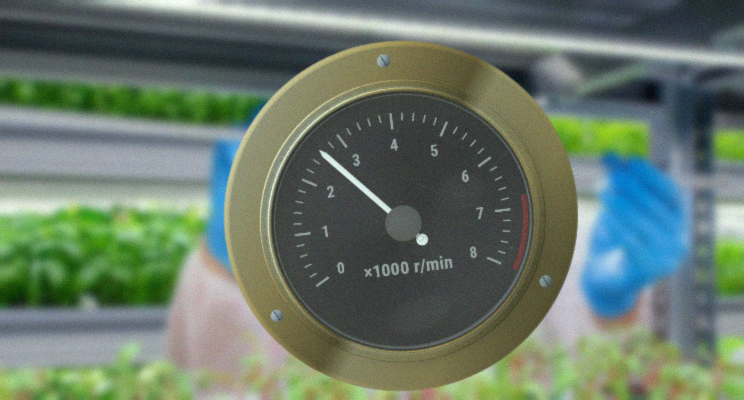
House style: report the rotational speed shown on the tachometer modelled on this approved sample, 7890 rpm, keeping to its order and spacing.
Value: 2600 rpm
